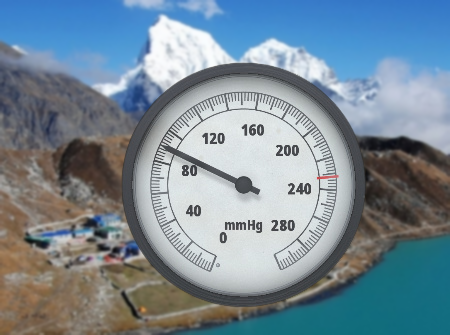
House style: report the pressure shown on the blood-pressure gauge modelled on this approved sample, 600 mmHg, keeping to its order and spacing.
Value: 90 mmHg
